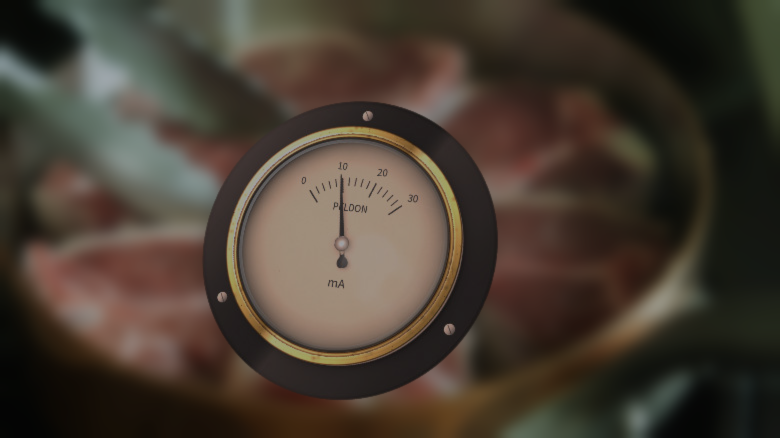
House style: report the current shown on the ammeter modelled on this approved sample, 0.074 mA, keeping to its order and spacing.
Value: 10 mA
